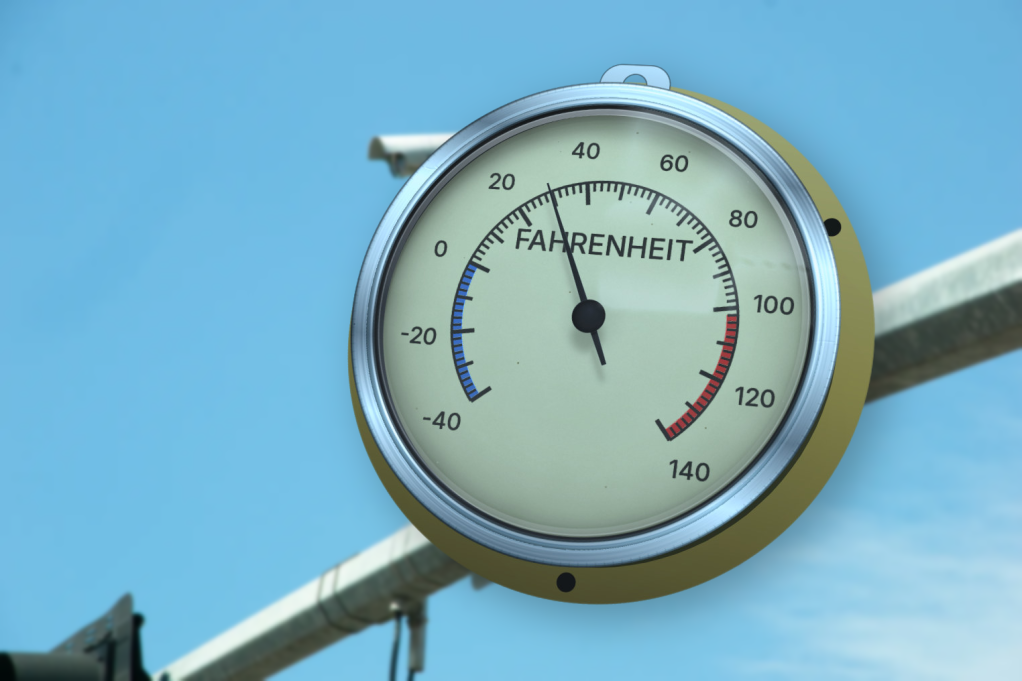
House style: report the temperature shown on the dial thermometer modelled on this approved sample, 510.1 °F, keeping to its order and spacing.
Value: 30 °F
